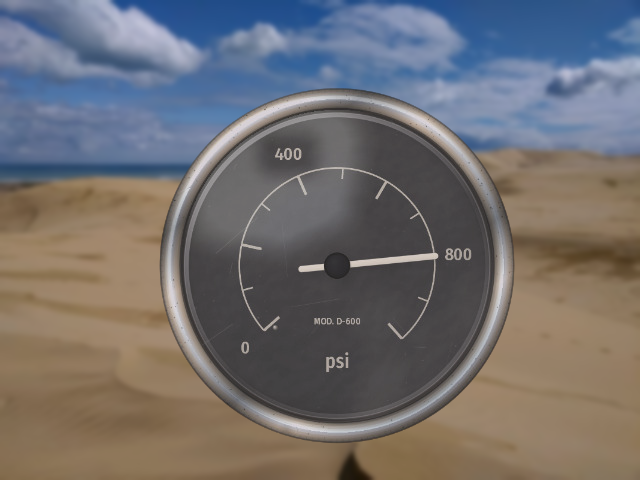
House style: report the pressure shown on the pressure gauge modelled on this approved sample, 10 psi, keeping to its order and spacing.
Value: 800 psi
